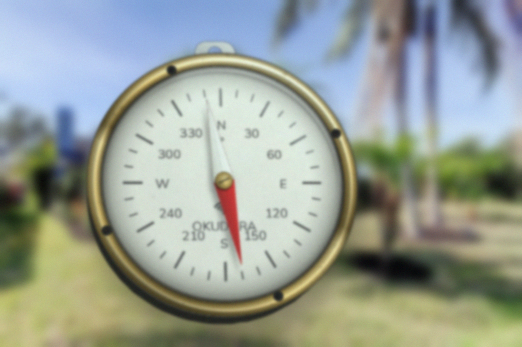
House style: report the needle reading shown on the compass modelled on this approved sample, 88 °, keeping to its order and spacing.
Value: 170 °
